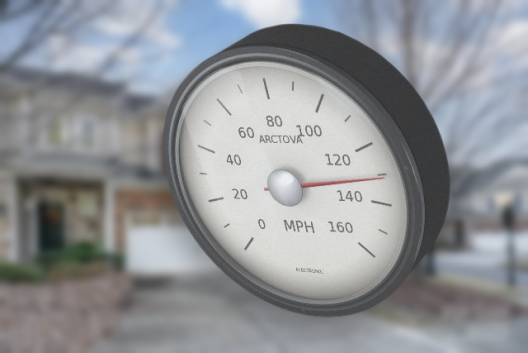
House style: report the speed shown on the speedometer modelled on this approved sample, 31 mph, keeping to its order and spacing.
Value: 130 mph
